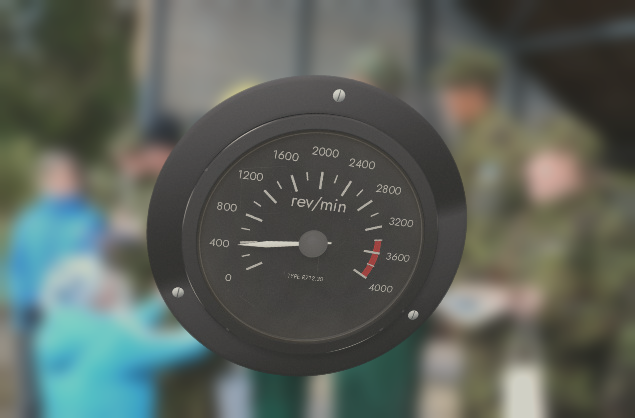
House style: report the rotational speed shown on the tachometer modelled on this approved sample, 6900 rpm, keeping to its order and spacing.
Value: 400 rpm
